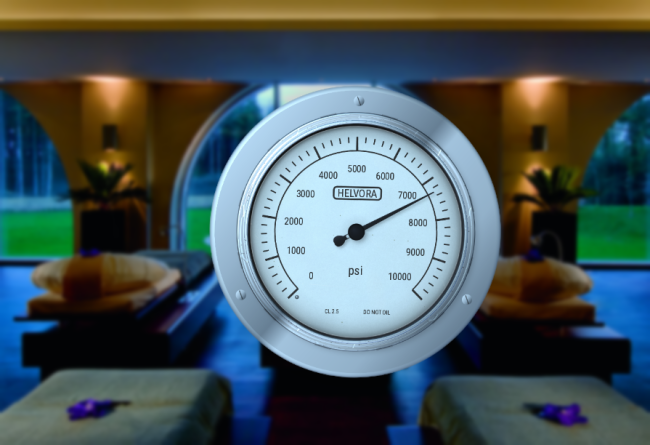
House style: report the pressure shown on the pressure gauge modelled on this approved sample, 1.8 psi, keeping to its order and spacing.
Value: 7300 psi
